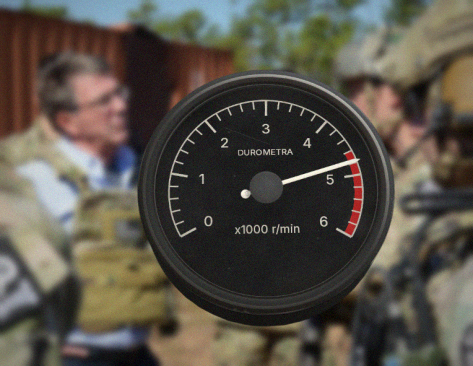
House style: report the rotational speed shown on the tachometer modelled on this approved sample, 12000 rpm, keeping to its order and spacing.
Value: 4800 rpm
